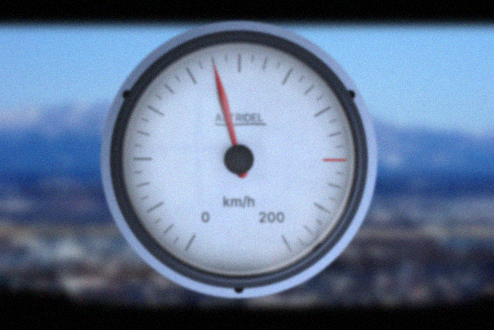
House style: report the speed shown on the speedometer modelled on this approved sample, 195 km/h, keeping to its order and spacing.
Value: 90 km/h
